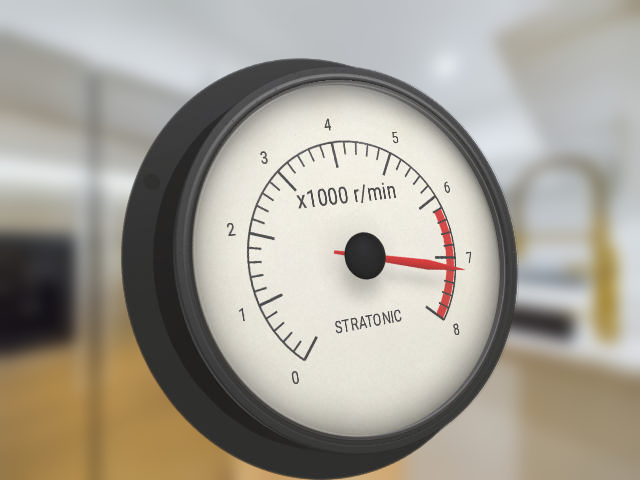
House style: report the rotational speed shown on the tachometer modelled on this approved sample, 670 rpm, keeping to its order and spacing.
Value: 7200 rpm
